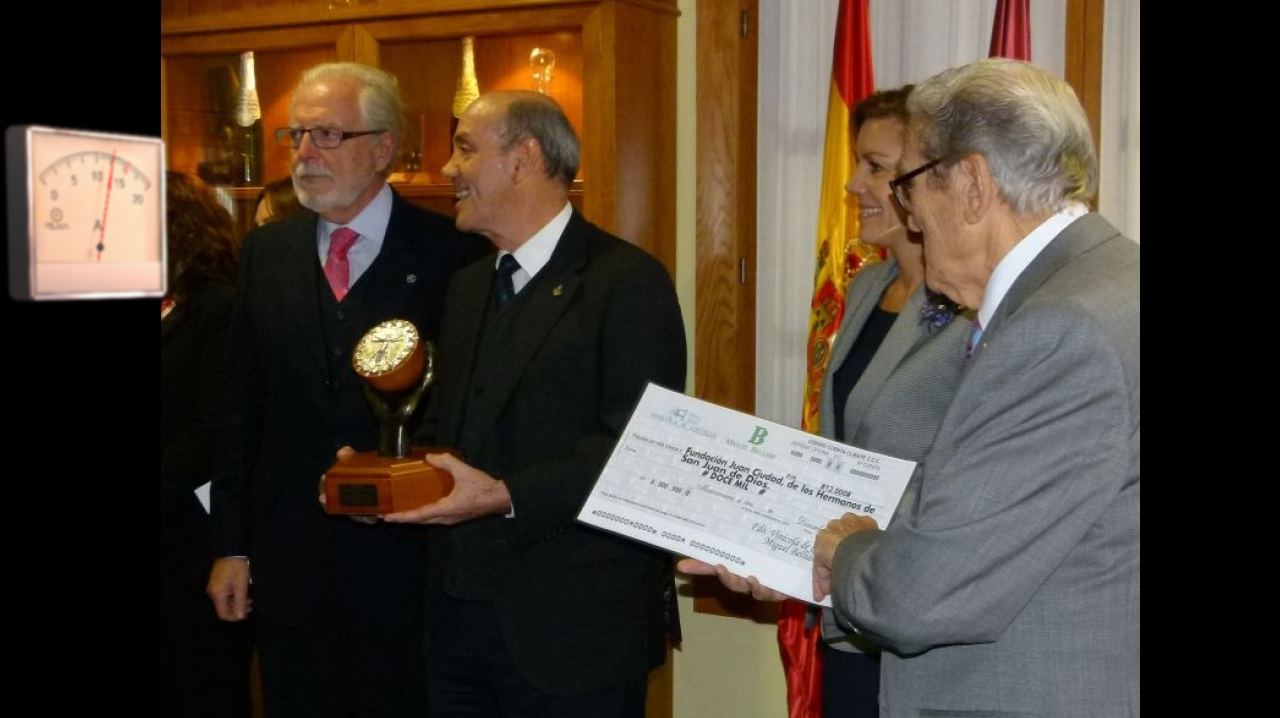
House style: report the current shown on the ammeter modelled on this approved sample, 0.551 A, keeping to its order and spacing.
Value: 12.5 A
